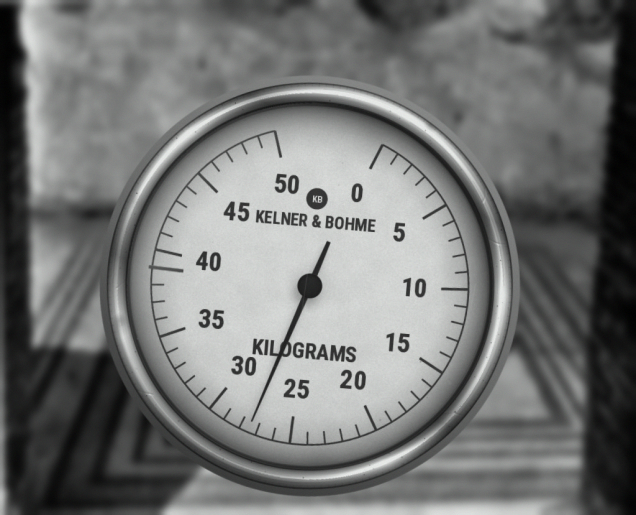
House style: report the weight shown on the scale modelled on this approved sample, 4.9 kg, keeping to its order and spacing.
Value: 27.5 kg
